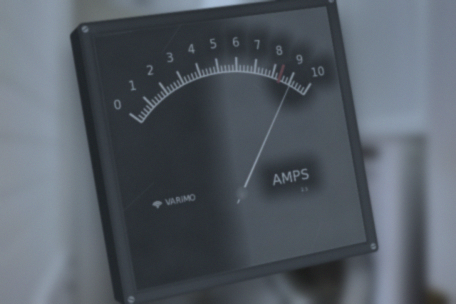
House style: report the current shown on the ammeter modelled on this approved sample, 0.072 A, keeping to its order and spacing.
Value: 9 A
